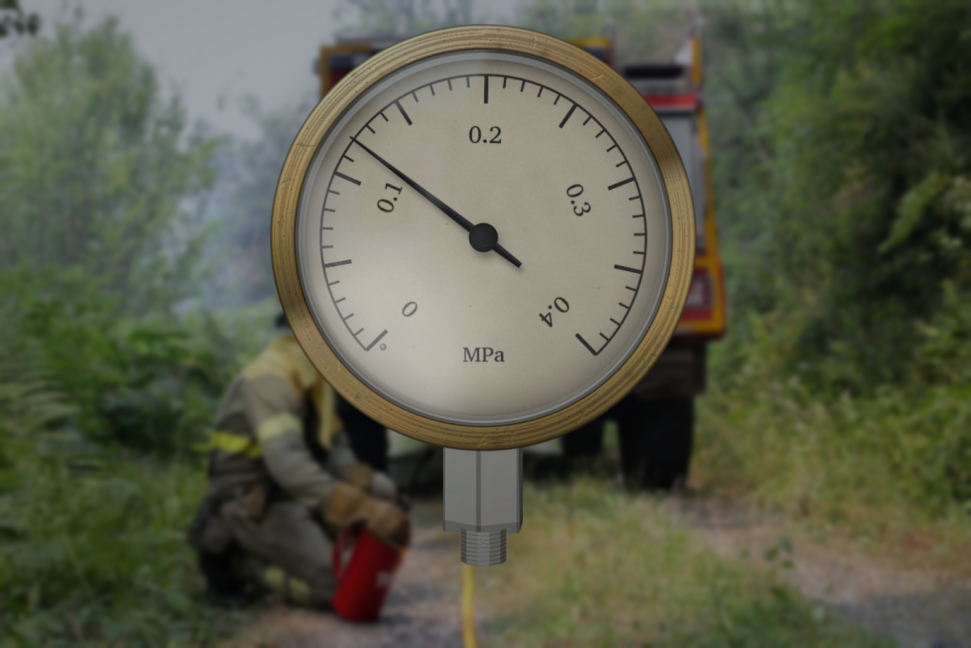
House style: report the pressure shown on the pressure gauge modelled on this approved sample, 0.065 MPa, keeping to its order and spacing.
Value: 0.12 MPa
